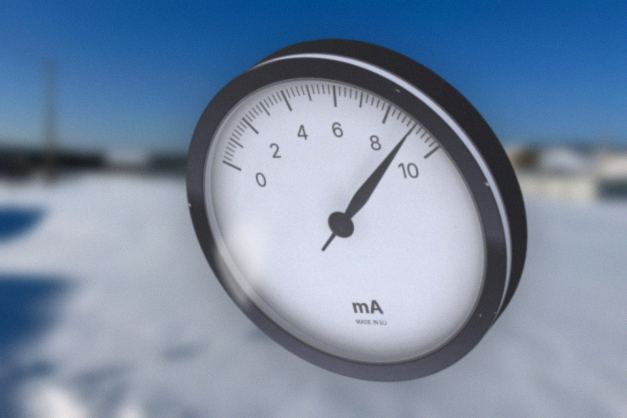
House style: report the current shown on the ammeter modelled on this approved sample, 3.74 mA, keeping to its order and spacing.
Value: 9 mA
